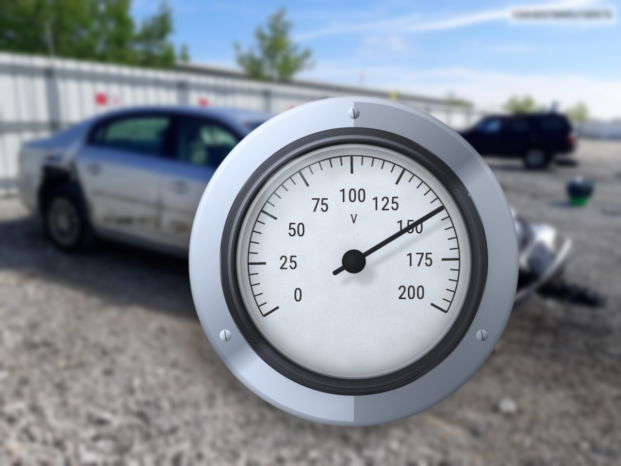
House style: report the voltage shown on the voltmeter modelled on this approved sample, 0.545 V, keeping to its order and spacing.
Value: 150 V
